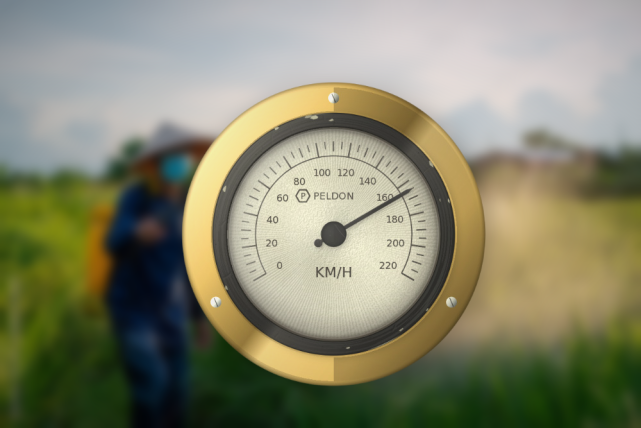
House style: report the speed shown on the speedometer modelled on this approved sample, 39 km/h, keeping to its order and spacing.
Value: 165 km/h
